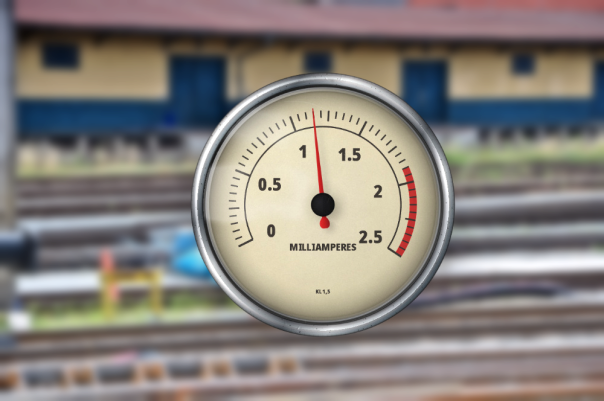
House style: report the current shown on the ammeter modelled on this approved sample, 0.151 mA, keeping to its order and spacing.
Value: 1.15 mA
